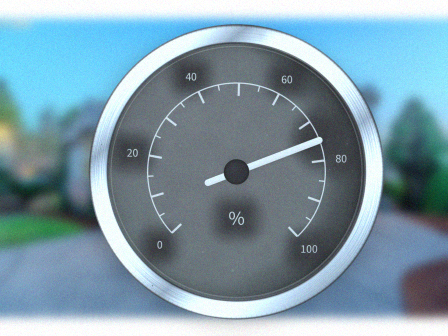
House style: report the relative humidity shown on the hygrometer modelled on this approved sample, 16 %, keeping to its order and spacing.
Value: 75 %
